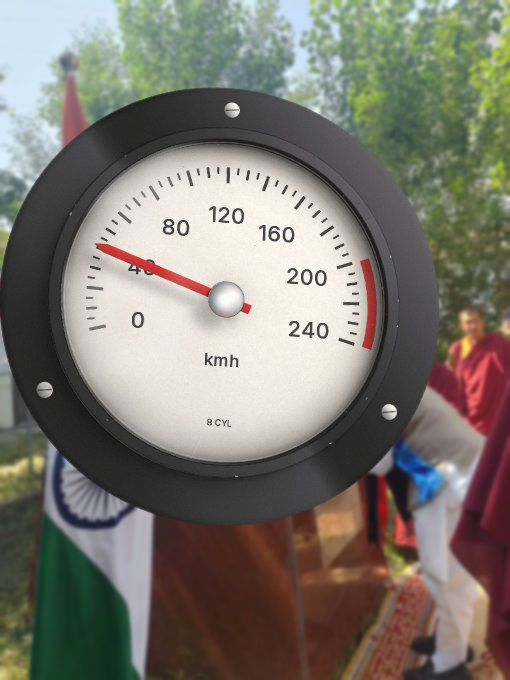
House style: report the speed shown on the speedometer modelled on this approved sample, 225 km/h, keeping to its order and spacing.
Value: 40 km/h
